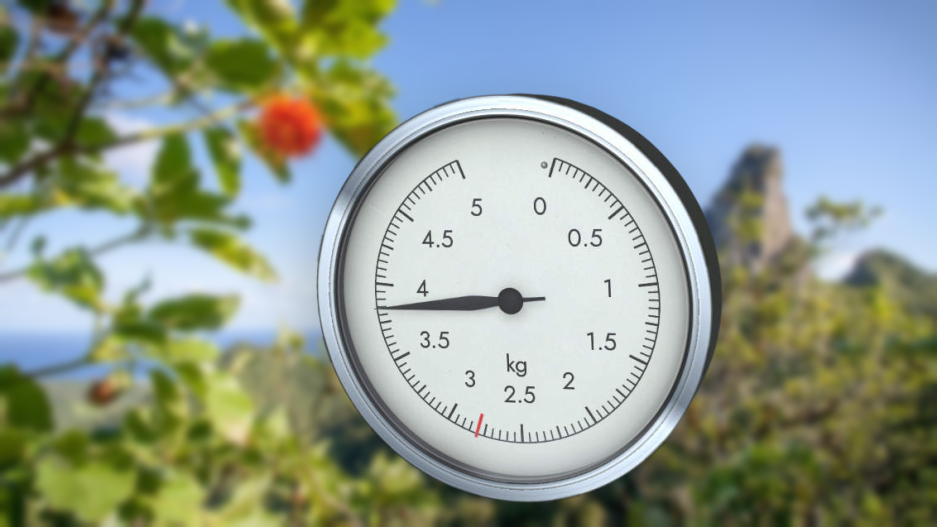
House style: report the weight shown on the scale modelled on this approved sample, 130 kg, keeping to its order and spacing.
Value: 3.85 kg
